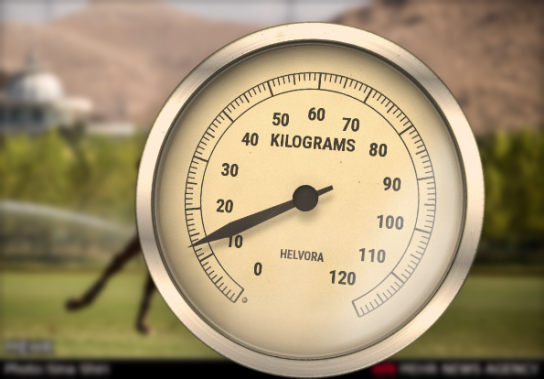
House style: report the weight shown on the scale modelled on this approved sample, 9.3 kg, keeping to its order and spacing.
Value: 13 kg
